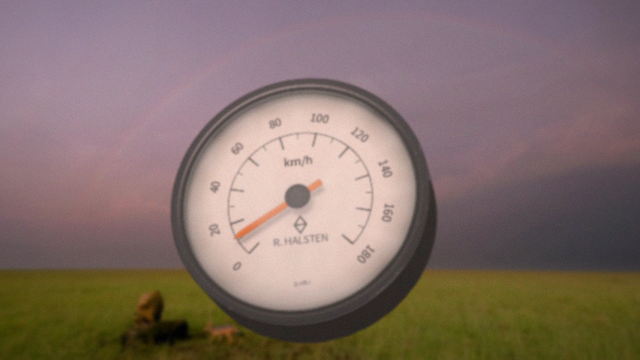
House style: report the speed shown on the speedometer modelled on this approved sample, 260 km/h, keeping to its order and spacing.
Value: 10 km/h
